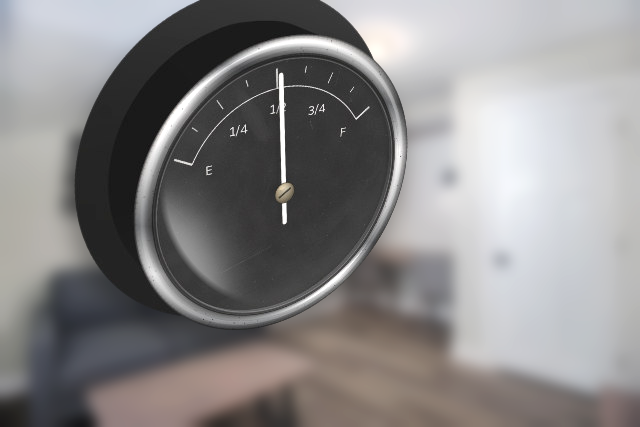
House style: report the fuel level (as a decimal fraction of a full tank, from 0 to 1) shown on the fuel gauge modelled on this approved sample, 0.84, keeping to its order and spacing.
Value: 0.5
